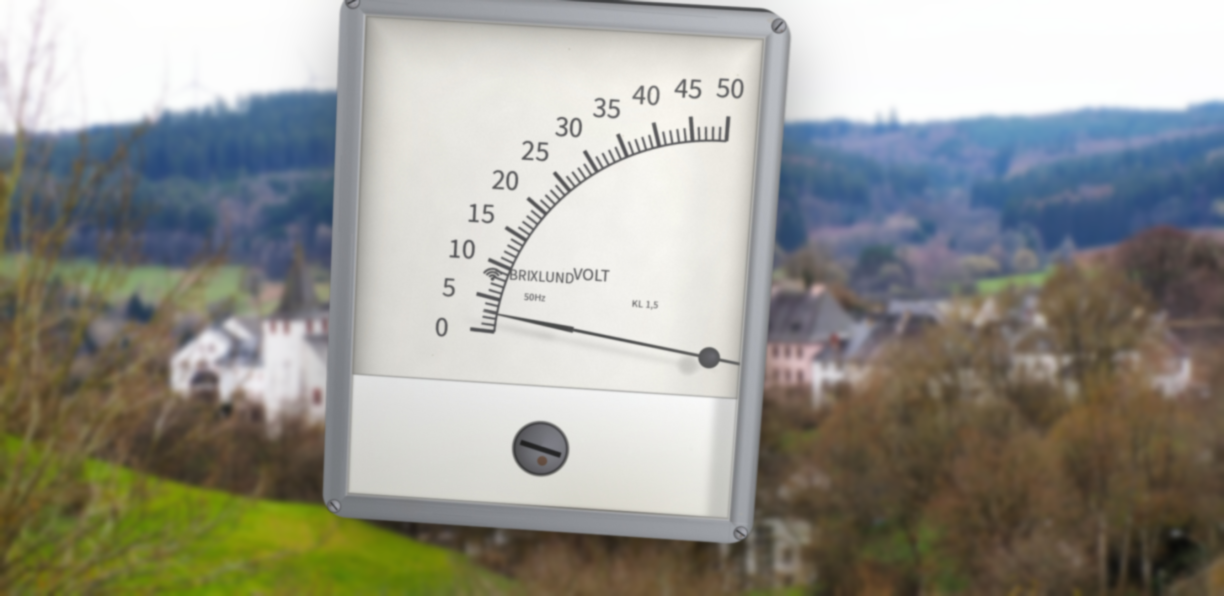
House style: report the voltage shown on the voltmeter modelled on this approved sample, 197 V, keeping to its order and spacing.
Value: 3 V
